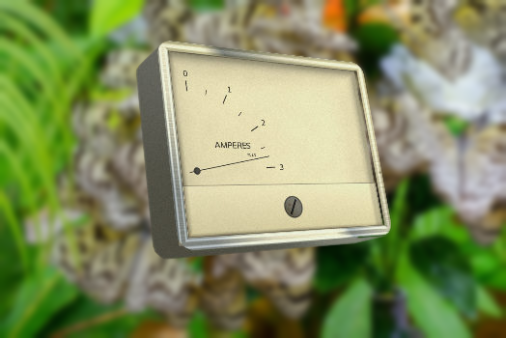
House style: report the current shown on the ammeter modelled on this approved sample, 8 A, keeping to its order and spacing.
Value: 2.75 A
